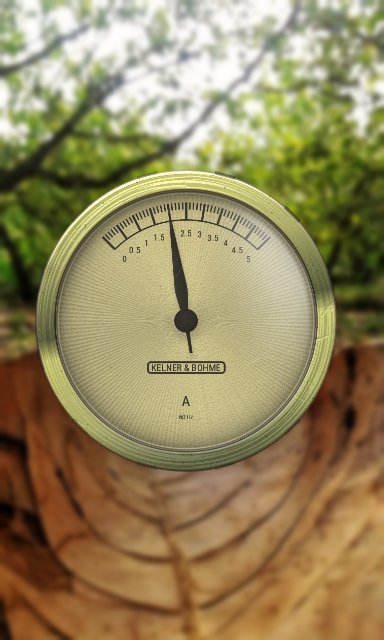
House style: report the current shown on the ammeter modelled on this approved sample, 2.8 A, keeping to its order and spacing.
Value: 2 A
